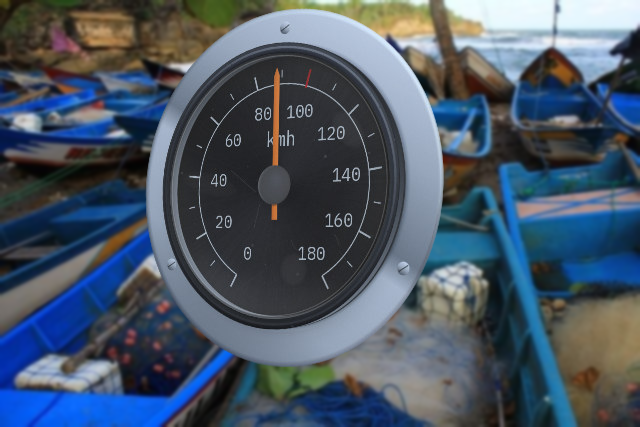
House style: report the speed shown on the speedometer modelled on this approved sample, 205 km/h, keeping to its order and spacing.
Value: 90 km/h
